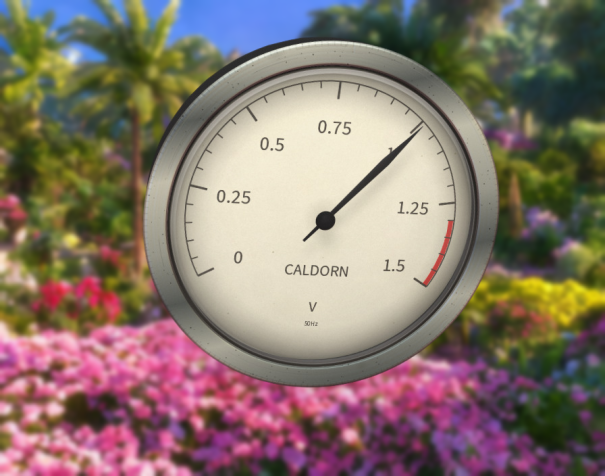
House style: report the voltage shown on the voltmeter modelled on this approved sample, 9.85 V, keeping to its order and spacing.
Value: 1 V
